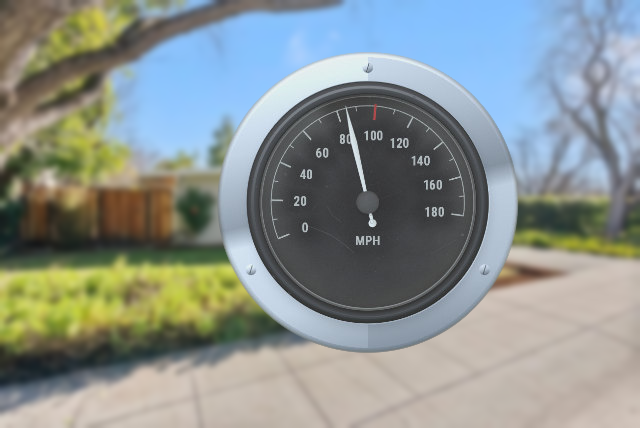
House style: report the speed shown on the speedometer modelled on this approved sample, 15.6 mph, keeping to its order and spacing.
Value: 85 mph
